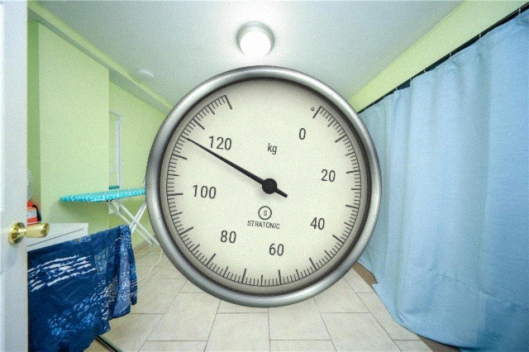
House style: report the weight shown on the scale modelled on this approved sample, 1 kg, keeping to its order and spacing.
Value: 115 kg
